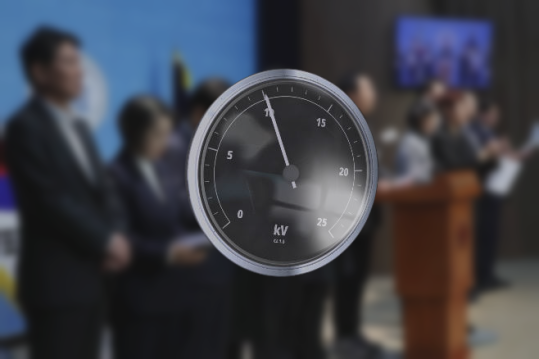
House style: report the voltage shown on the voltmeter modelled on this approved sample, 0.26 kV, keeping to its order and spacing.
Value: 10 kV
